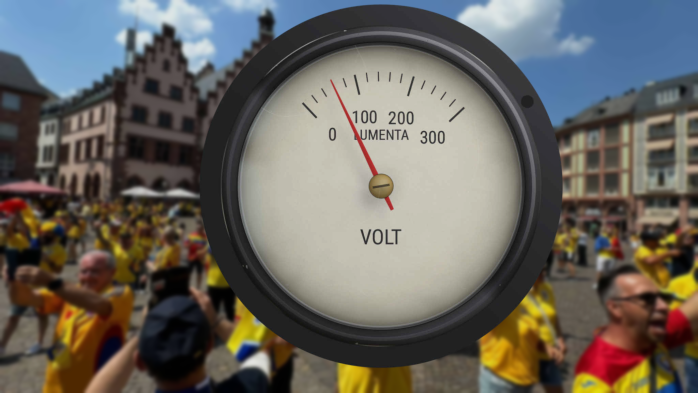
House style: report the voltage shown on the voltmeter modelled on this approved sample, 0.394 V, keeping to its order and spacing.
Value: 60 V
